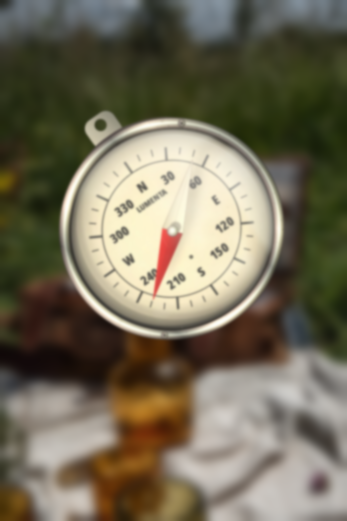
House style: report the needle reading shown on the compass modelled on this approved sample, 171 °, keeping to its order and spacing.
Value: 230 °
